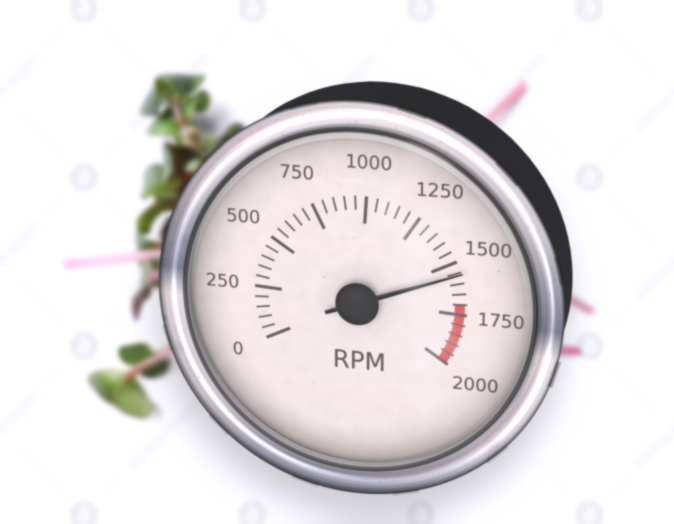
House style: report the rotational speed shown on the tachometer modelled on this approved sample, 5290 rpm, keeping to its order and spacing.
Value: 1550 rpm
